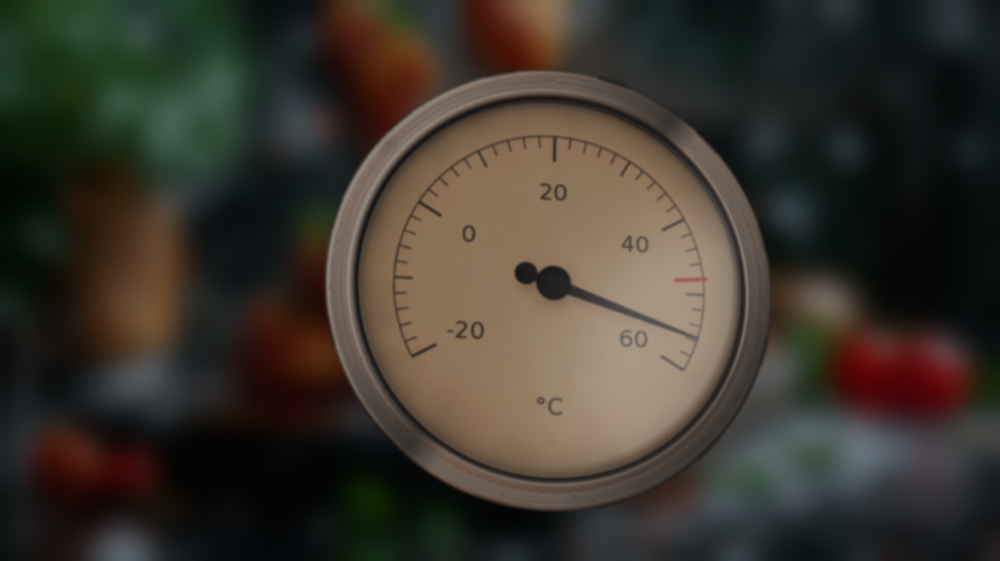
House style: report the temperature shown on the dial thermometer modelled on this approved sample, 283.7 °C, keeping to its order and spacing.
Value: 56 °C
